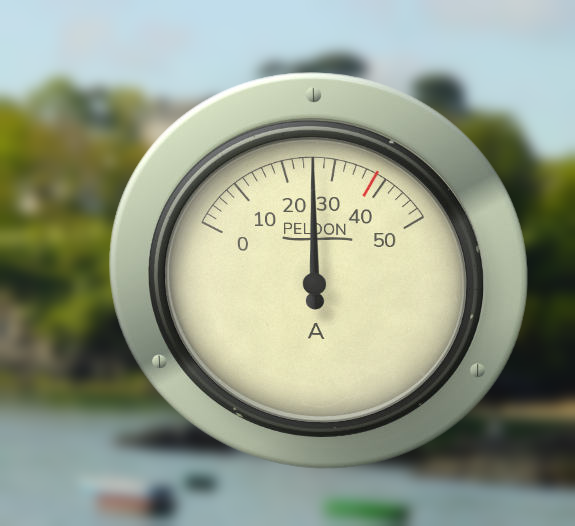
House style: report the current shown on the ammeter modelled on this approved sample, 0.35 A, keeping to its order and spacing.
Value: 26 A
